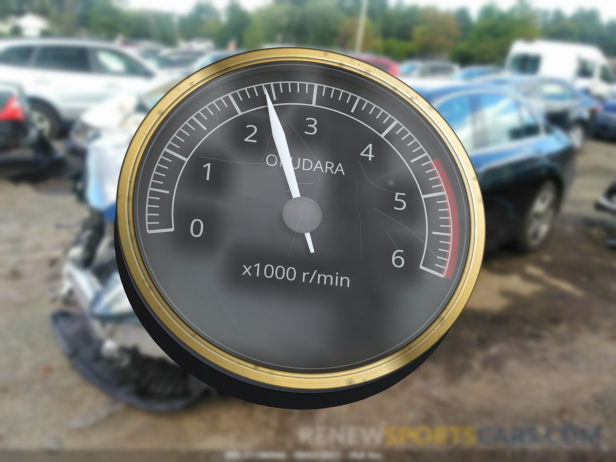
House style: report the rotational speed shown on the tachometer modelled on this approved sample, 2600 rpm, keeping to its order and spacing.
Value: 2400 rpm
